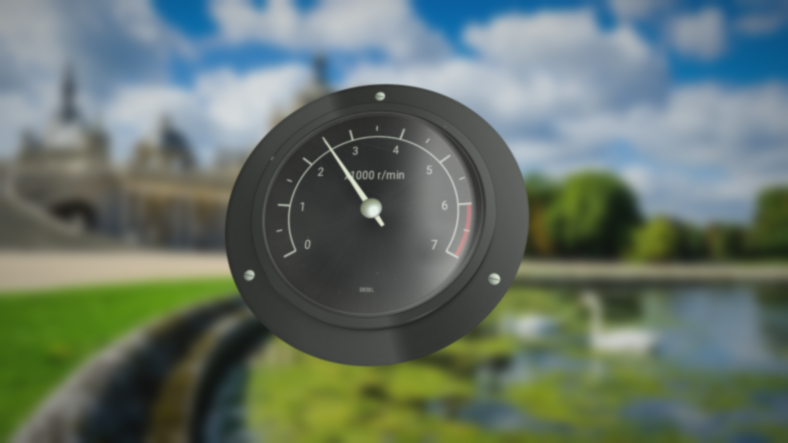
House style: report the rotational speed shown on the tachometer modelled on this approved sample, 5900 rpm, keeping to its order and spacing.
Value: 2500 rpm
